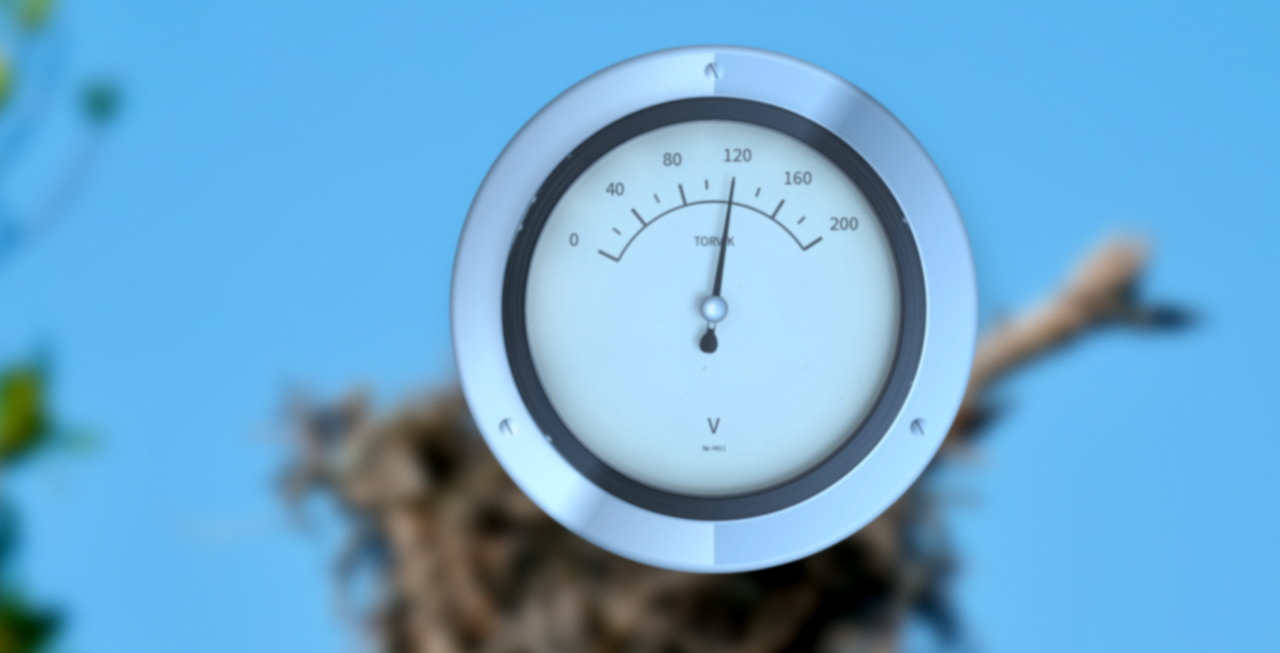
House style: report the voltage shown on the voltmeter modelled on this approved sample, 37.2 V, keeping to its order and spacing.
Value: 120 V
